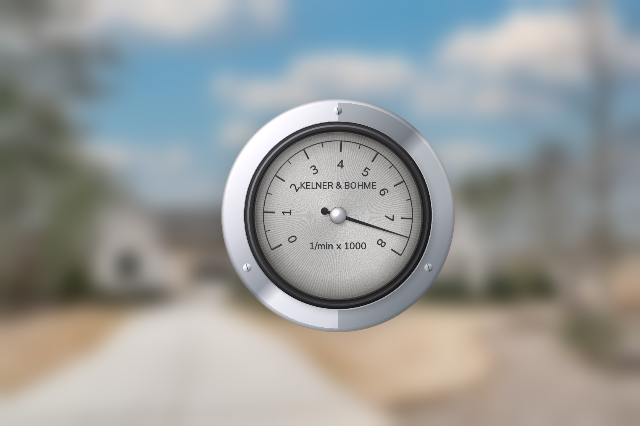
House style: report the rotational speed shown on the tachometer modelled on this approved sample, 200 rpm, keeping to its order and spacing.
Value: 7500 rpm
